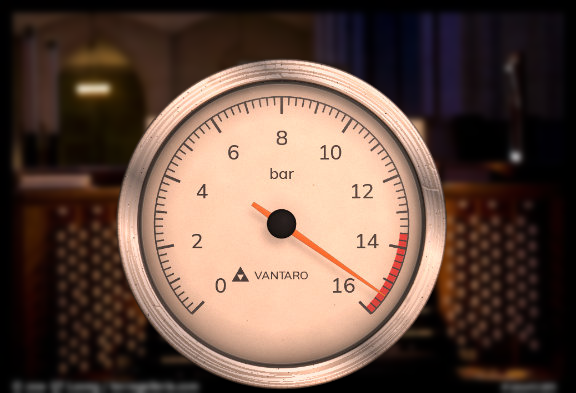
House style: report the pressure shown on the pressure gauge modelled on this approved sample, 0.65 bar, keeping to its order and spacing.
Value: 15.4 bar
